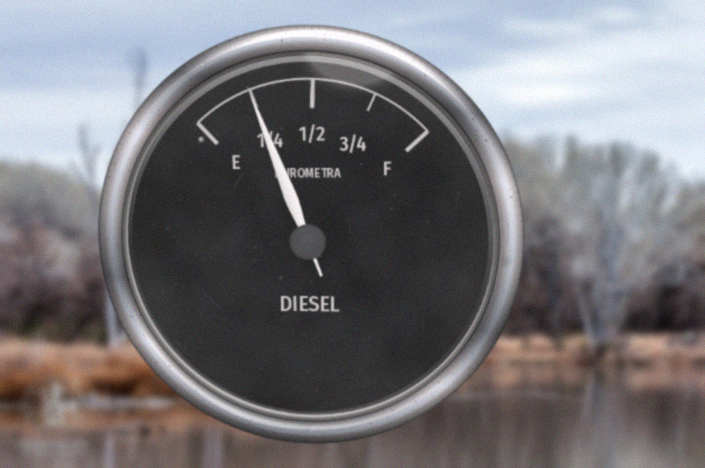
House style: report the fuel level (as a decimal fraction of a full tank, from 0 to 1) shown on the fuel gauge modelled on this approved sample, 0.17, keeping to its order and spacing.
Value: 0.25
